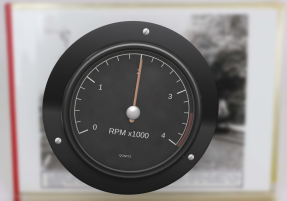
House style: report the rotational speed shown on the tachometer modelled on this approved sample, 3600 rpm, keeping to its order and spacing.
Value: 2000 rpm
